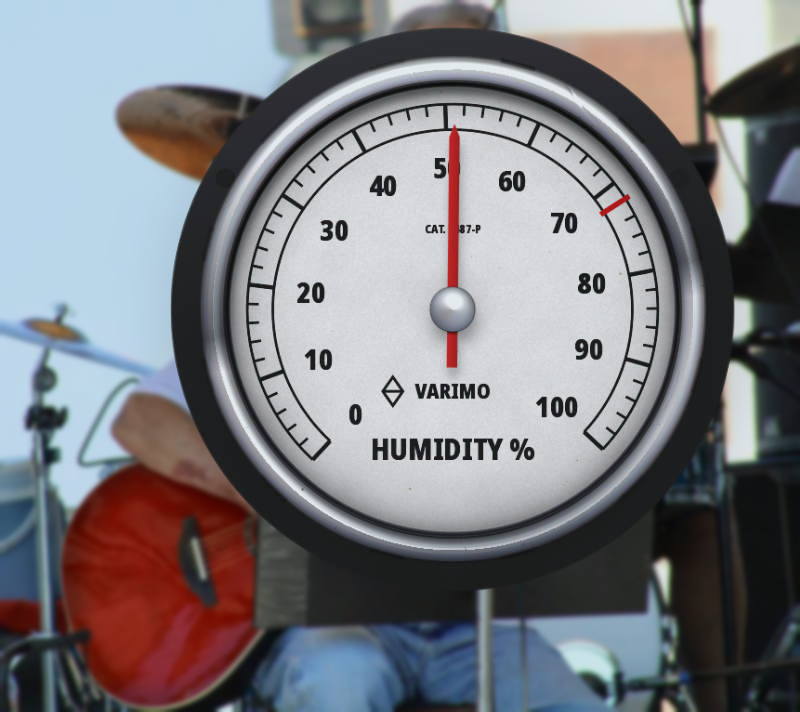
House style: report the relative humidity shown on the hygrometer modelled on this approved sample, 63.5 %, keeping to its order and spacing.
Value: 51 %
